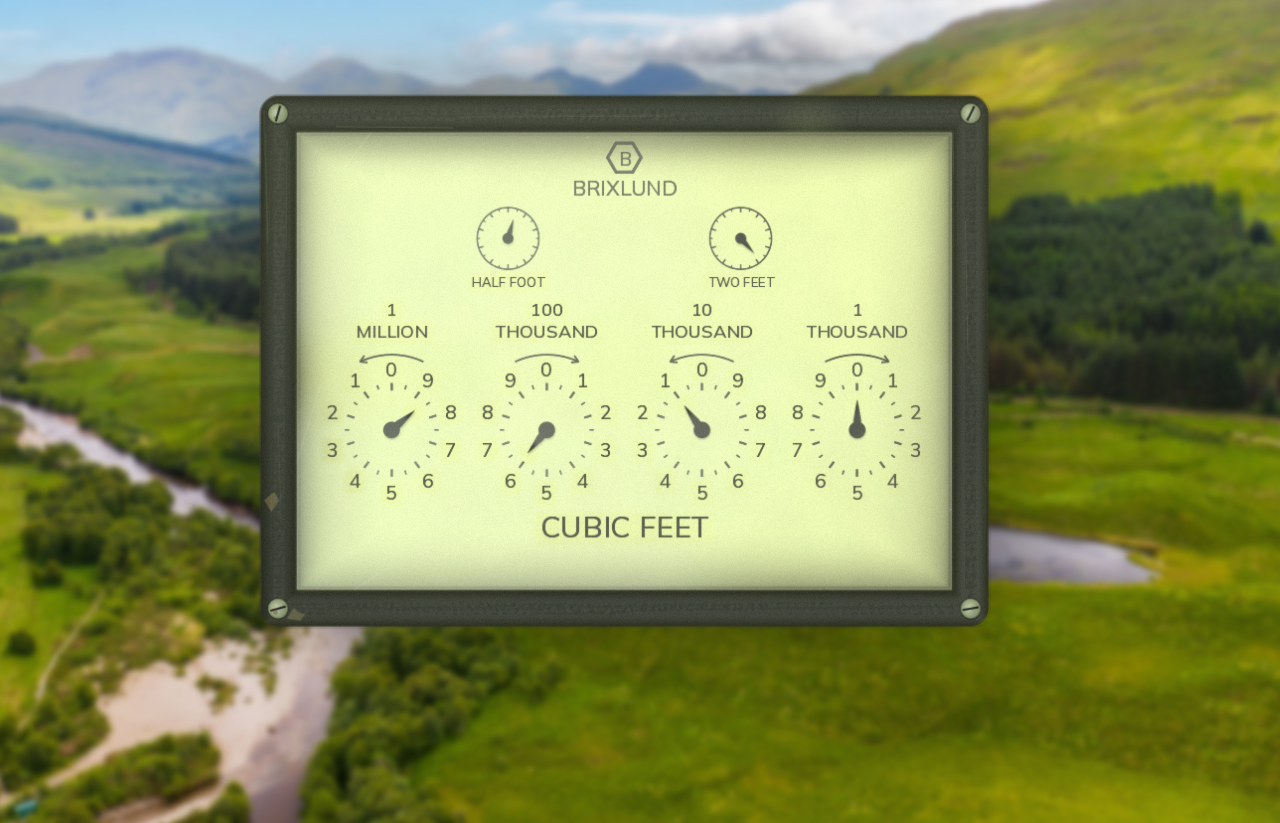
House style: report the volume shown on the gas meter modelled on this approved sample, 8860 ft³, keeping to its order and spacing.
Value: 861000 ft³
